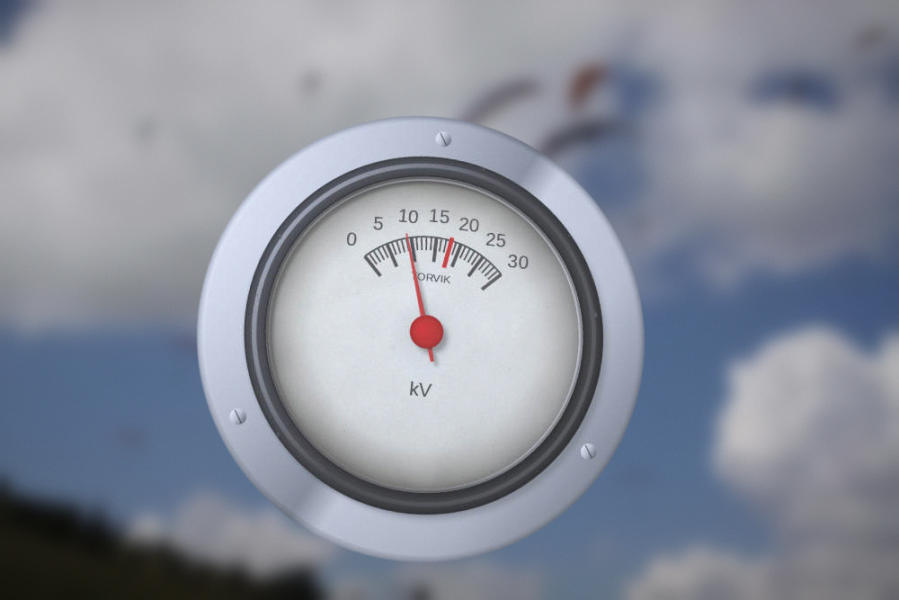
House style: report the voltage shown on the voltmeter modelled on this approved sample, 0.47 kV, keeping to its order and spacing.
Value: 9 kV
